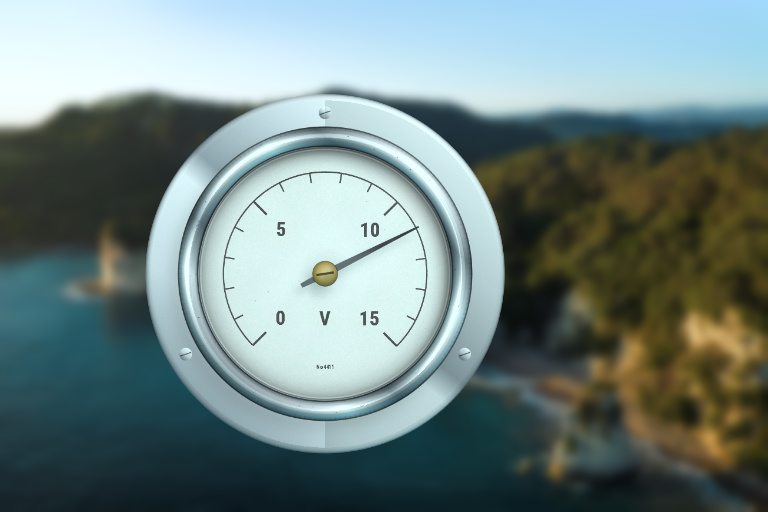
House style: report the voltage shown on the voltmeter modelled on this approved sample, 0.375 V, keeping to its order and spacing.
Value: 11 V
